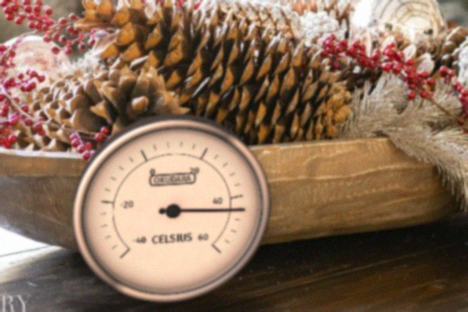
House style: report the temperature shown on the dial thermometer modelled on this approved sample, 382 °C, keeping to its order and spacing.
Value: 44 °C
